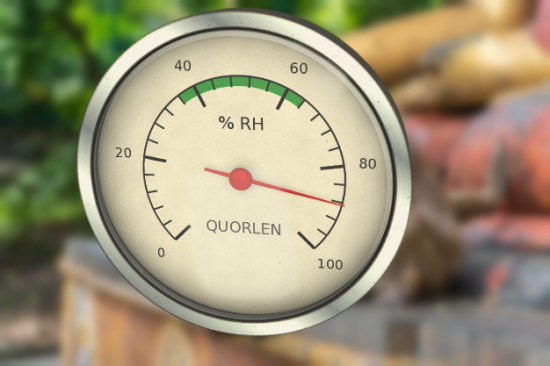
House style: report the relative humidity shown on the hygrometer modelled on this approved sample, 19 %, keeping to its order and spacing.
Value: 88 %
